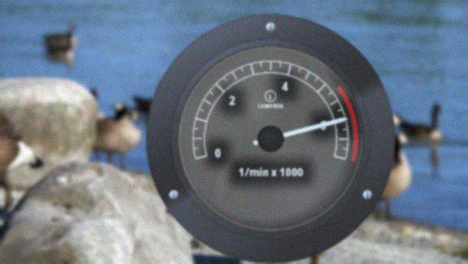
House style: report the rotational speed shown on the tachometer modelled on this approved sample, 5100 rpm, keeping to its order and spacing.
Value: 6000 rpm
